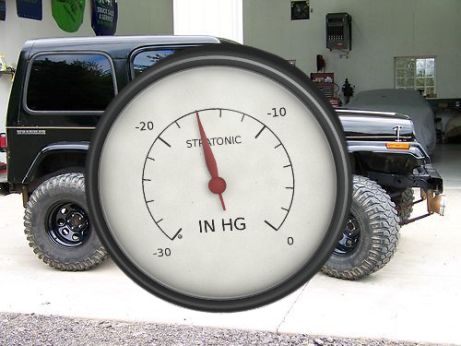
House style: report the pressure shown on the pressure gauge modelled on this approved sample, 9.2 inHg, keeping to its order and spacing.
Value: -16 inHg
